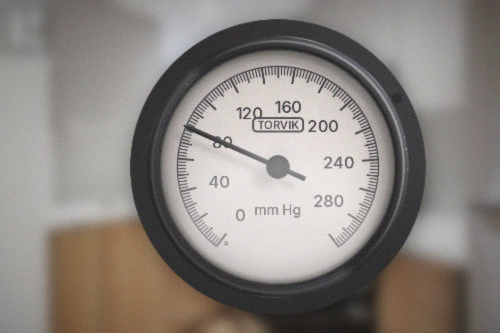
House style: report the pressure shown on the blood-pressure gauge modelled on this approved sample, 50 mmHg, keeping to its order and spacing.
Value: 80 mmHg
